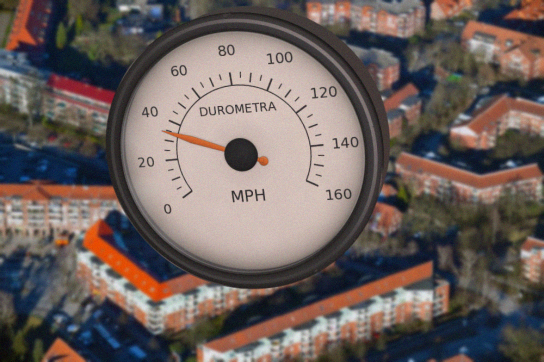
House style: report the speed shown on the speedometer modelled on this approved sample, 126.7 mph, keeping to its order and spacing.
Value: 35 mph
